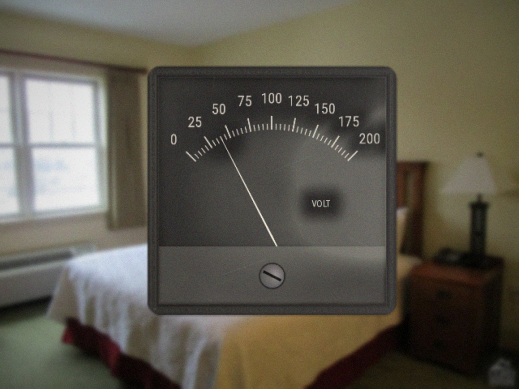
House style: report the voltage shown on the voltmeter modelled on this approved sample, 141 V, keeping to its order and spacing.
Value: 40 V
